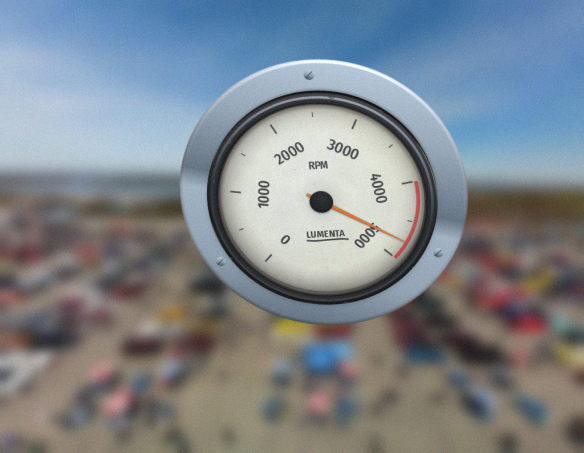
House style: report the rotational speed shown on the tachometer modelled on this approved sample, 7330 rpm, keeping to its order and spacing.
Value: 4750 rpm
